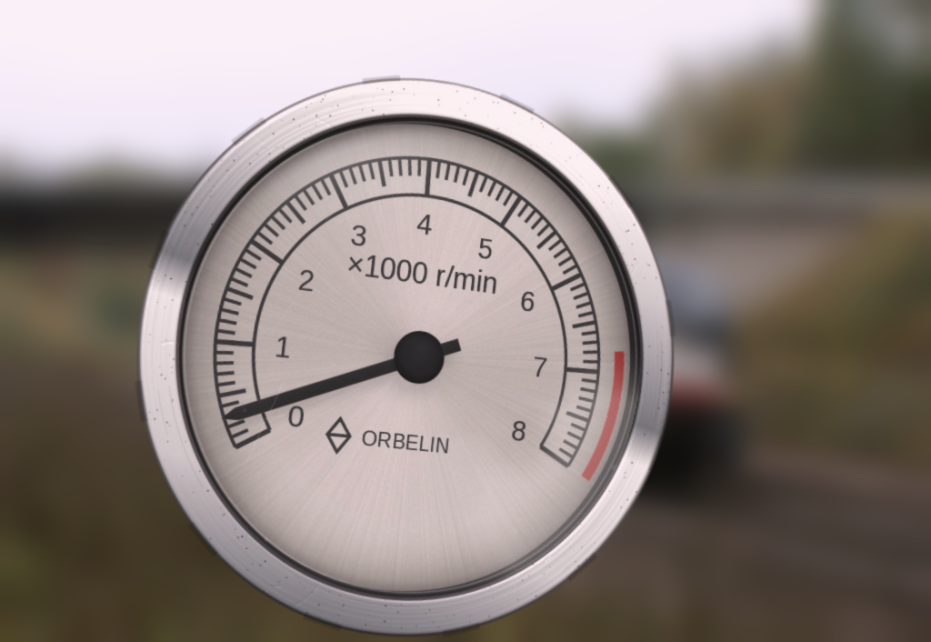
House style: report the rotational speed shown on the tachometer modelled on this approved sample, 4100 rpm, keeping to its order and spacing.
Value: 300 rpm
